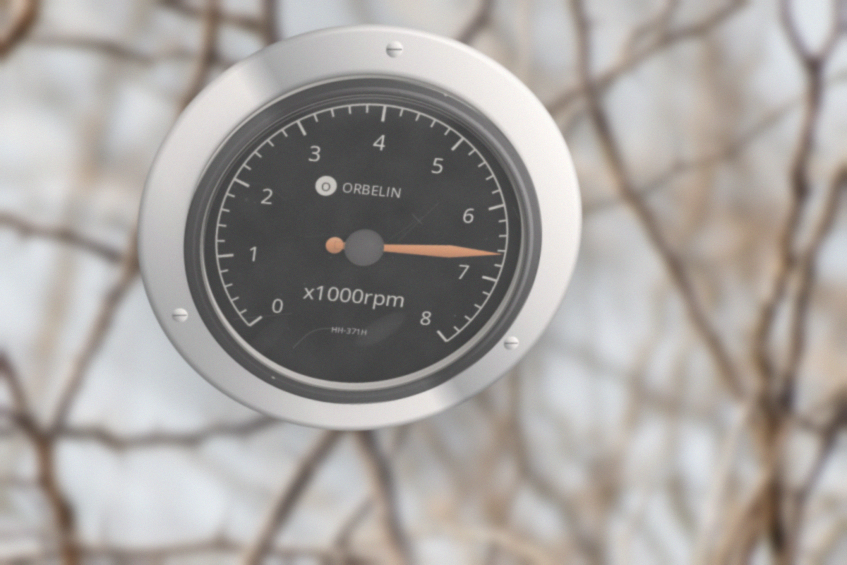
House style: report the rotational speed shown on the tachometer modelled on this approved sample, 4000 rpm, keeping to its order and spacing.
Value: 6600 rpm
